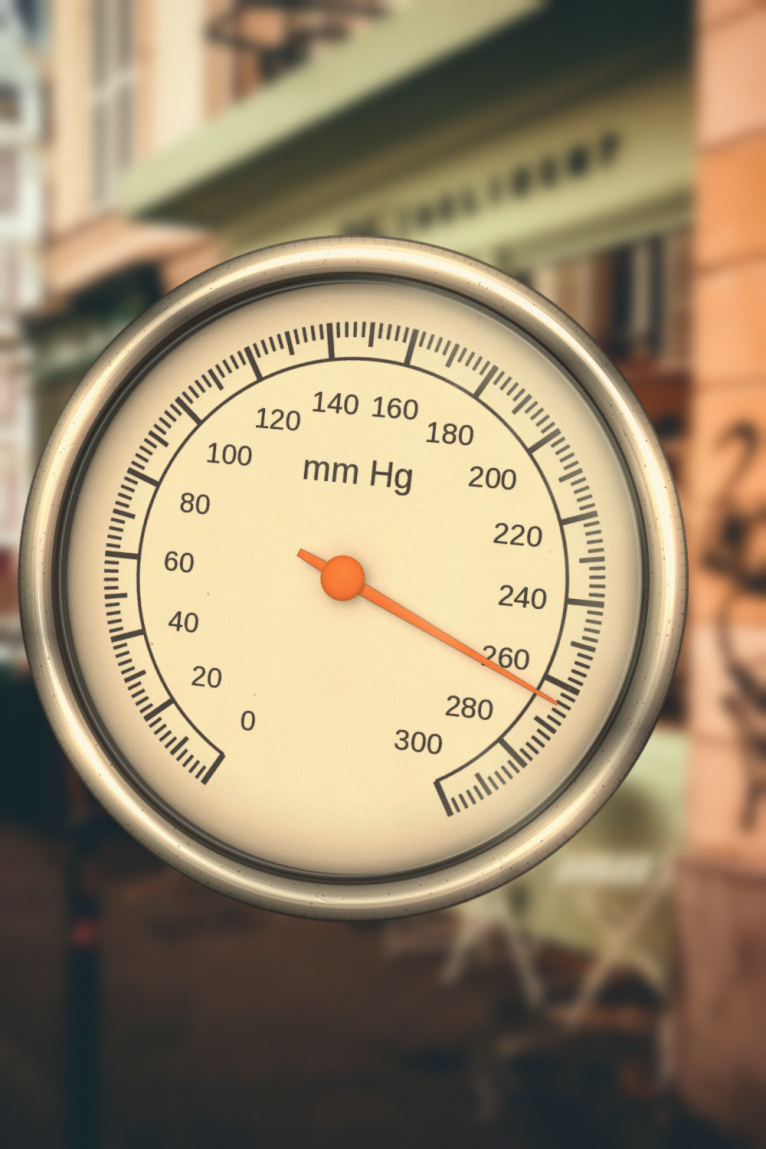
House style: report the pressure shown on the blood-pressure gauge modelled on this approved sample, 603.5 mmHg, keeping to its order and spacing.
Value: 264 mmHg
